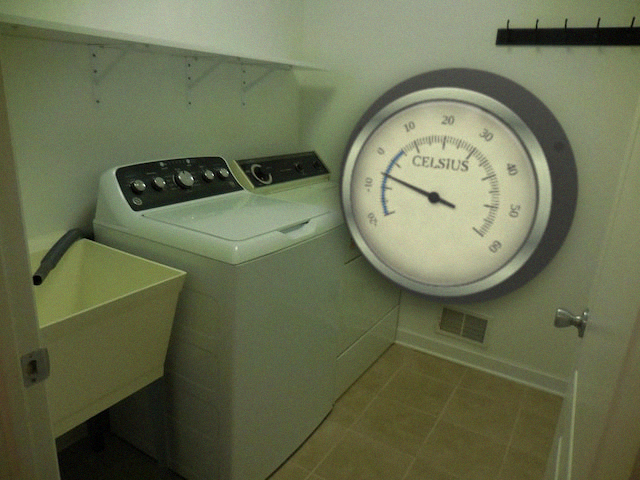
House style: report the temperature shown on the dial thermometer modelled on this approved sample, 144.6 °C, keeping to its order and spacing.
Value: -5 °C
